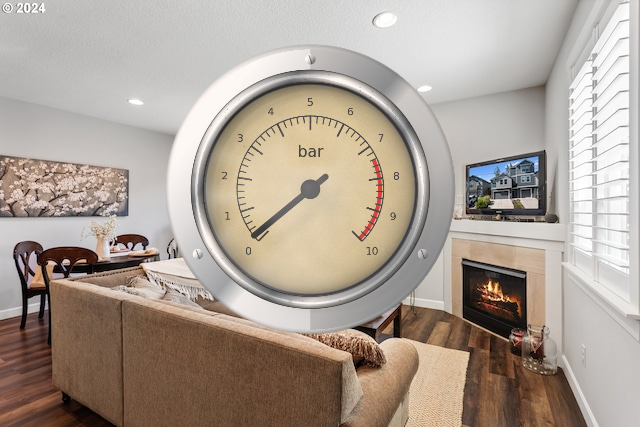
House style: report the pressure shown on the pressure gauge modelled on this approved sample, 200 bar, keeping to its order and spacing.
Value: 0.2 bar
